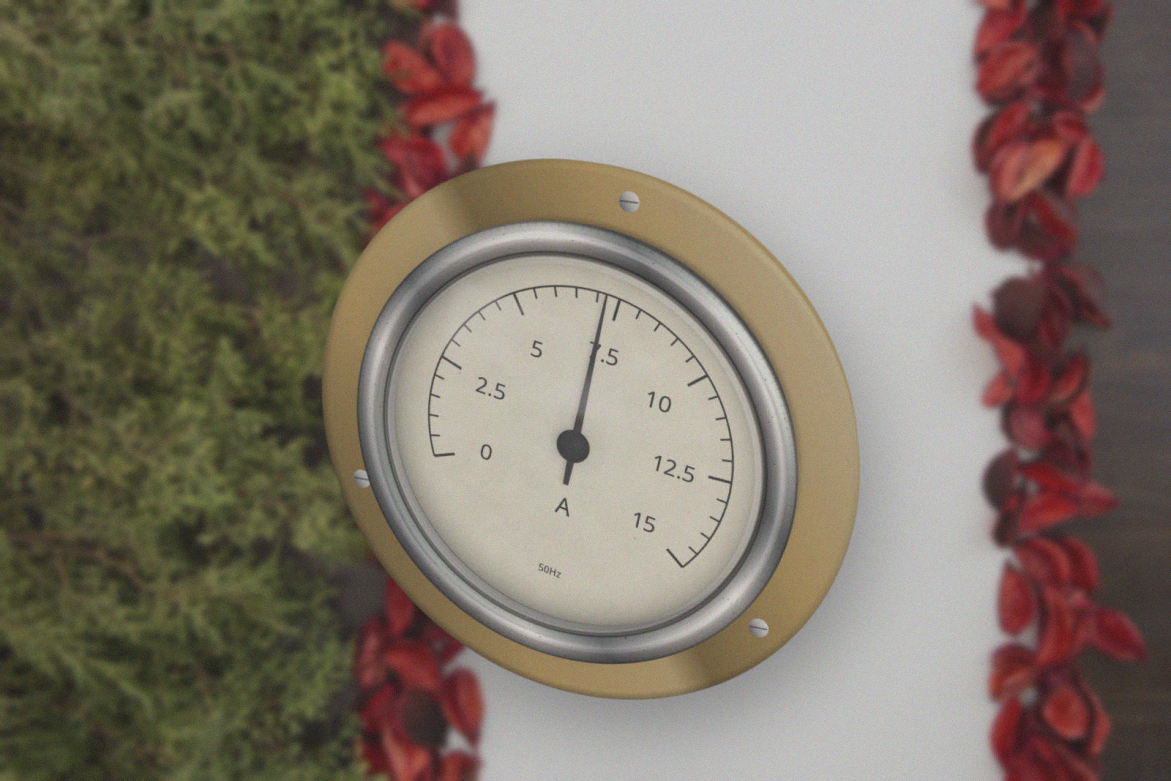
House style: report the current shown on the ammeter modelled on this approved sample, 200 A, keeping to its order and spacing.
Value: 7.25 A
